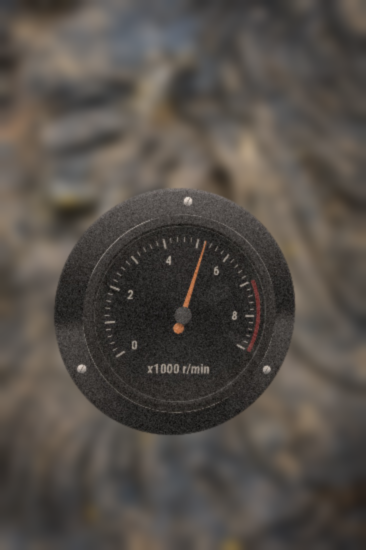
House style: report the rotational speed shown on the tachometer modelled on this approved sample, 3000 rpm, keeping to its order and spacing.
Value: 5200 rpm
